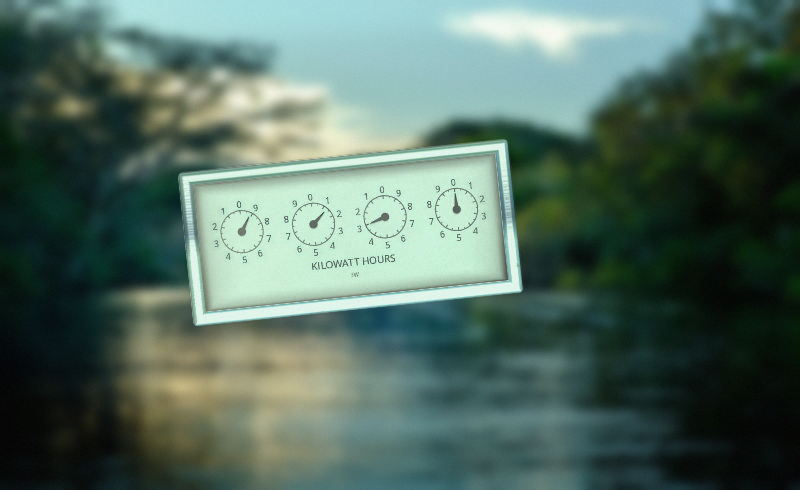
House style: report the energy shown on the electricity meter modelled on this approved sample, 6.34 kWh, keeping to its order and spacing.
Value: 9130 kWh
